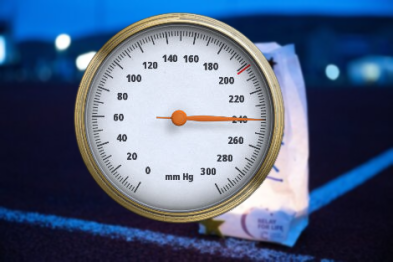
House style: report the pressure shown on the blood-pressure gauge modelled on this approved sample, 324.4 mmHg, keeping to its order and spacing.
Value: 240 mmHg
